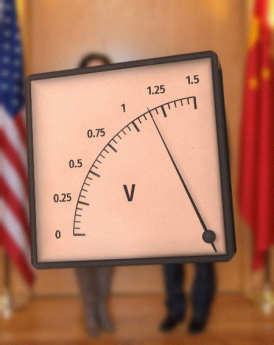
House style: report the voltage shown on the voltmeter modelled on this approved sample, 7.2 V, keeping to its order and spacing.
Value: 1.15 V
